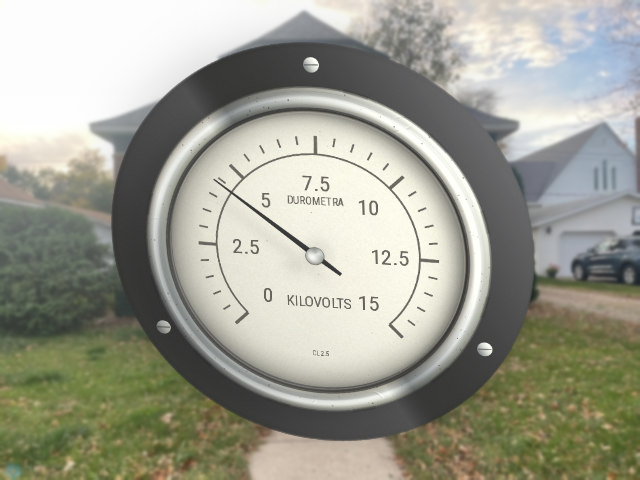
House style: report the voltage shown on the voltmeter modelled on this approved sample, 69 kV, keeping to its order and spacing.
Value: 4.5 kV
